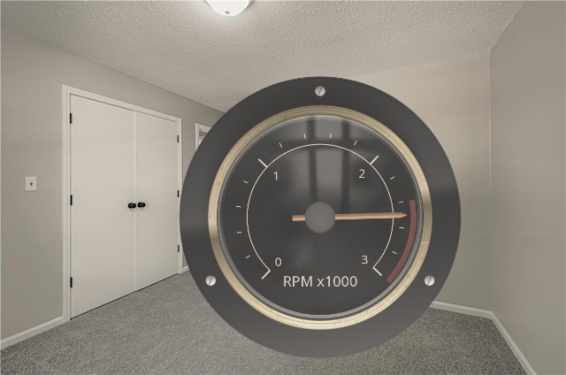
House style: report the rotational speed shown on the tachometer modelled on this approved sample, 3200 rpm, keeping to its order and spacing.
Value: 2500 rpm
